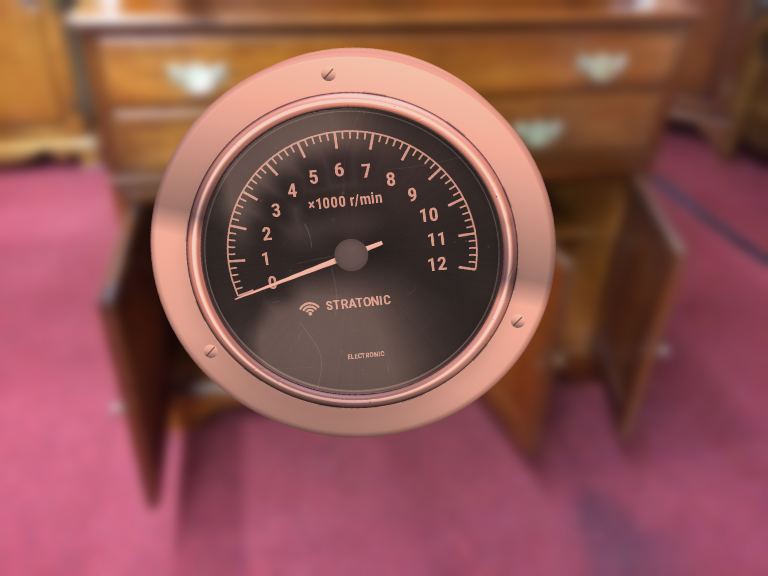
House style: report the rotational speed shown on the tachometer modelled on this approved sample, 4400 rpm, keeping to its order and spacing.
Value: 0 rpm
